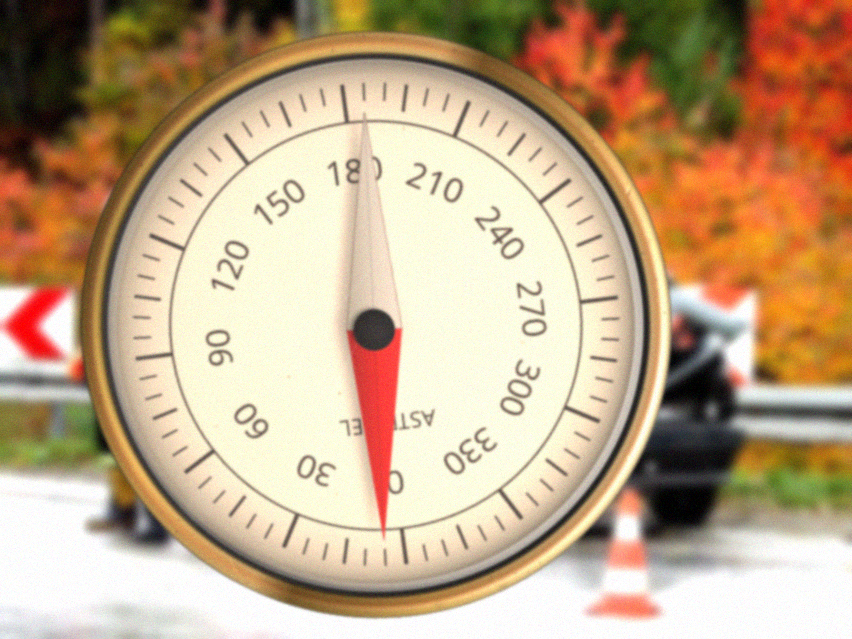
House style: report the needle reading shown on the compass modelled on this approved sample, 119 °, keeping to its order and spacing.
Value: 5 °
